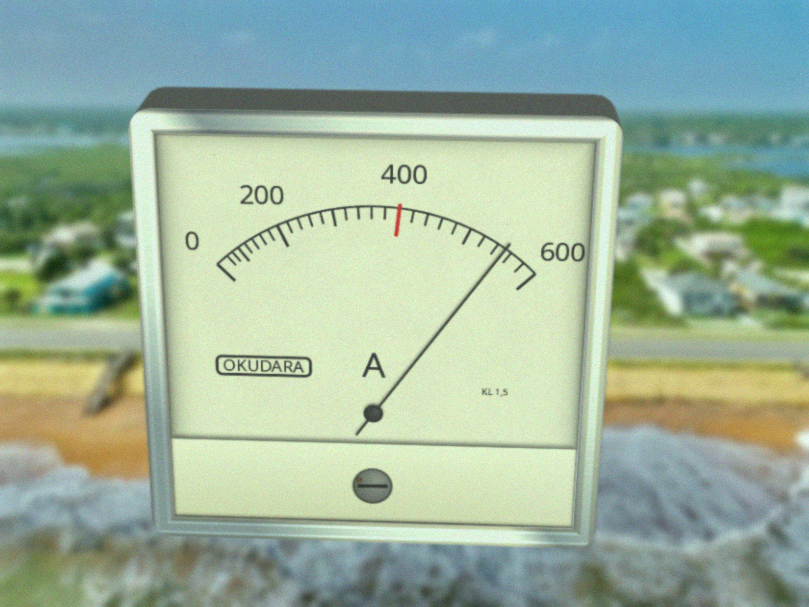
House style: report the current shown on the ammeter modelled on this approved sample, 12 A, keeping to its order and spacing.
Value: 550 A
